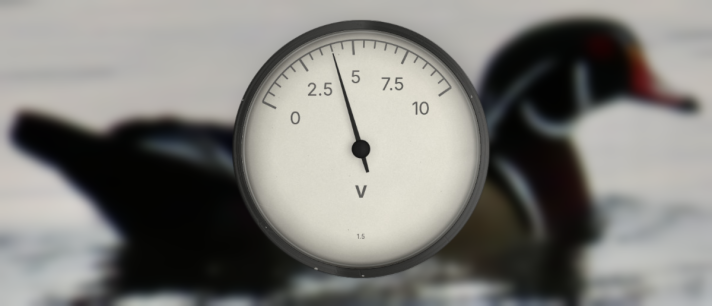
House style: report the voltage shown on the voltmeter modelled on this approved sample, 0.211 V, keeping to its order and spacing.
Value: 4 V
